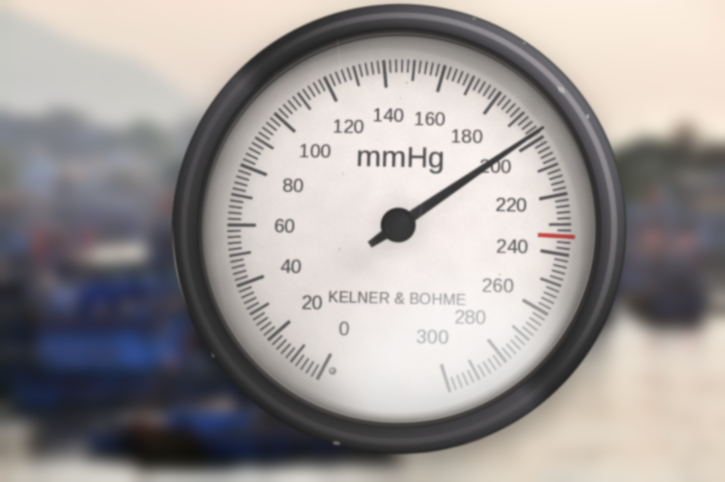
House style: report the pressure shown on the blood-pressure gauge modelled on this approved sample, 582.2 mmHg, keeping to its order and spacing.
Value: 198 mmHg
